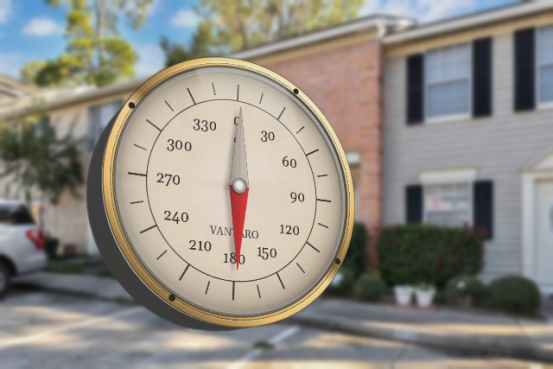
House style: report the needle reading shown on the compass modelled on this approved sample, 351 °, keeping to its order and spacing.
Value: 180 °
